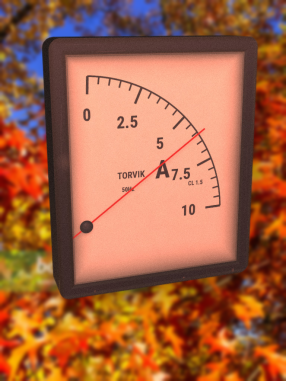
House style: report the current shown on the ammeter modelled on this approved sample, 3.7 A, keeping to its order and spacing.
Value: 6 A
